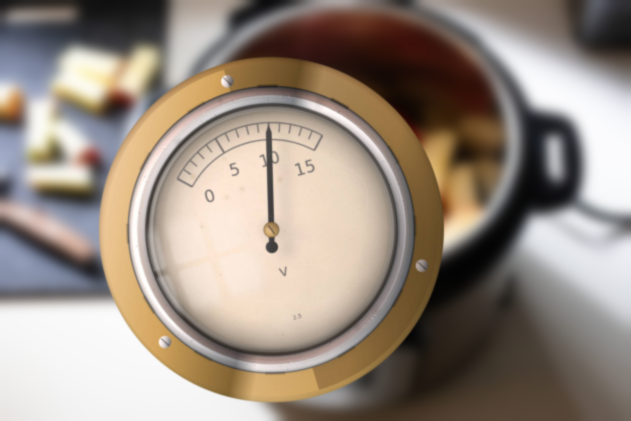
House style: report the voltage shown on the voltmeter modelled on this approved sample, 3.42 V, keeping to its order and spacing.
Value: 10 V
